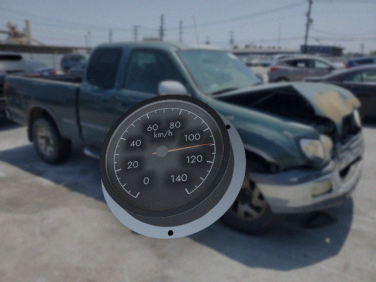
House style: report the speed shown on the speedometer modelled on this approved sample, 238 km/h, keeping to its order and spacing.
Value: 110 km/h
